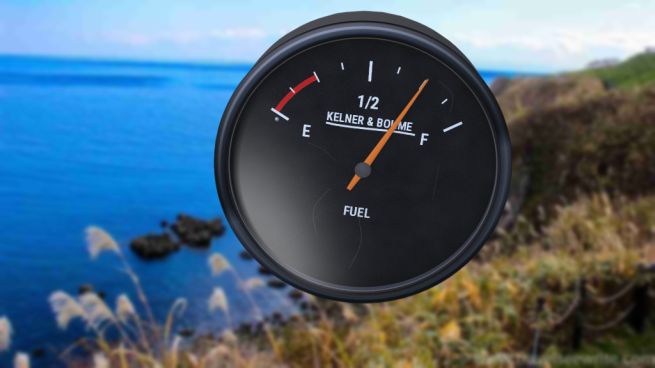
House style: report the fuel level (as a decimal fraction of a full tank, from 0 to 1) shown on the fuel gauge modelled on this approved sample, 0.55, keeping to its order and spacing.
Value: 0.75
